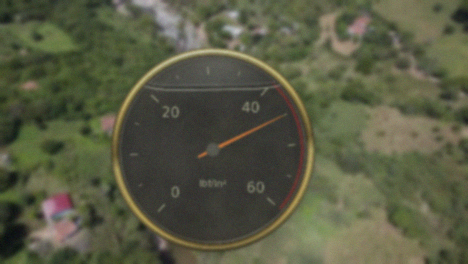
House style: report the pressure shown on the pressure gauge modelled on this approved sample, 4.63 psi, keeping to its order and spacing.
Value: 45 psi
